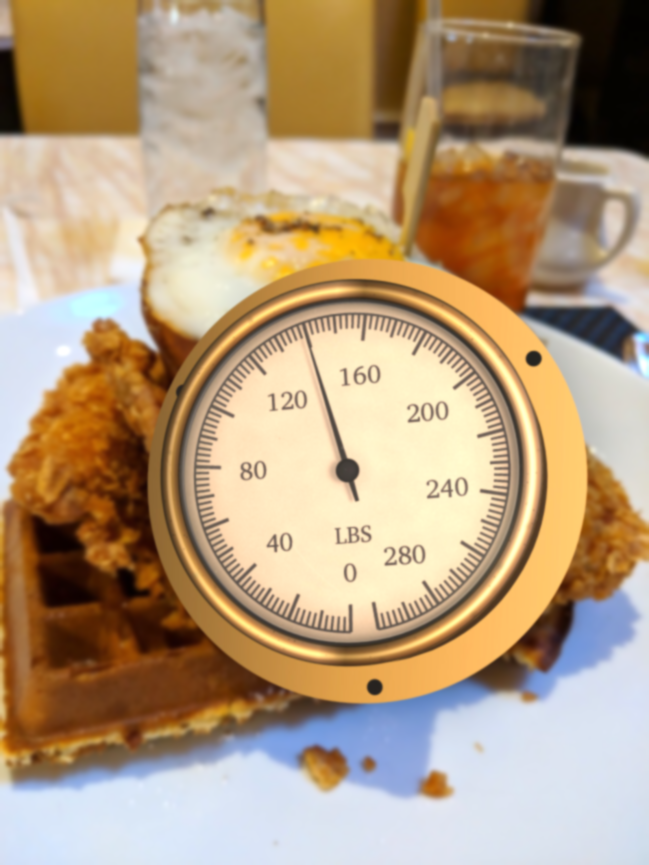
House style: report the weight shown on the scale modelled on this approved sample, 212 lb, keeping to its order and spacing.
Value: 140 lb
